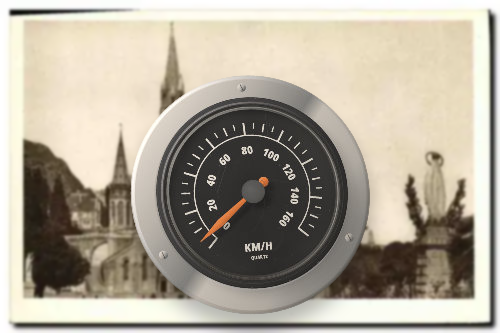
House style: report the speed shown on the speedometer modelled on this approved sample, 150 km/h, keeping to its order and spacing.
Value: 5 km/h
